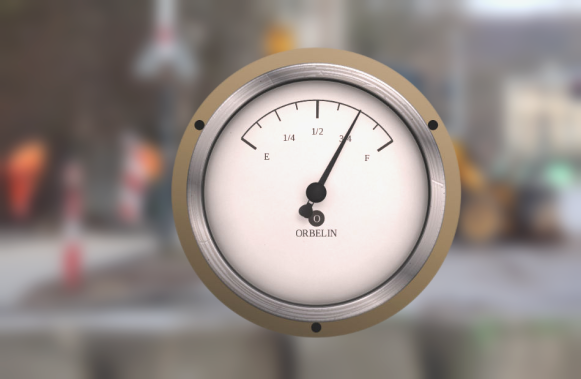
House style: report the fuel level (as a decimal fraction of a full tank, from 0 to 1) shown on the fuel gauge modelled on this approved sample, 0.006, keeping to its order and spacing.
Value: 0.75
